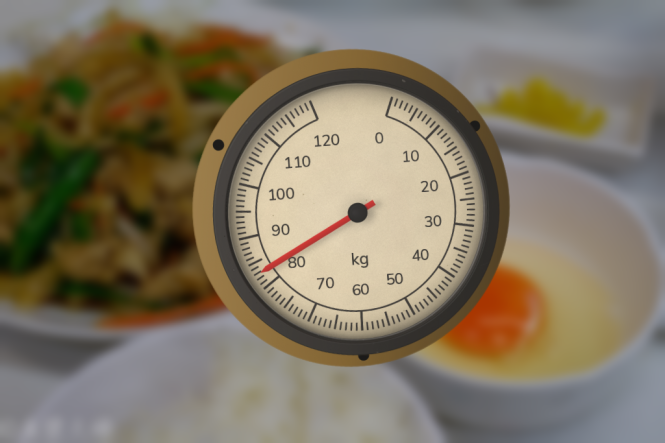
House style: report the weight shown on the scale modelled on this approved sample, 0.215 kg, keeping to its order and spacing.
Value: 83 kg
